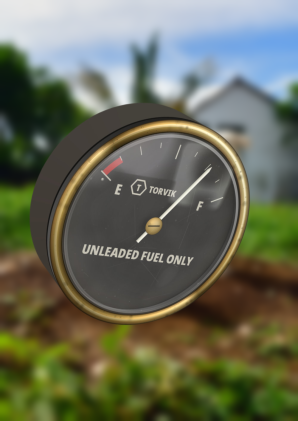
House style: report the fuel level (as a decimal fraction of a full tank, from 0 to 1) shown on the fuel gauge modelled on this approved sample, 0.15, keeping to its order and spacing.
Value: 0.75
